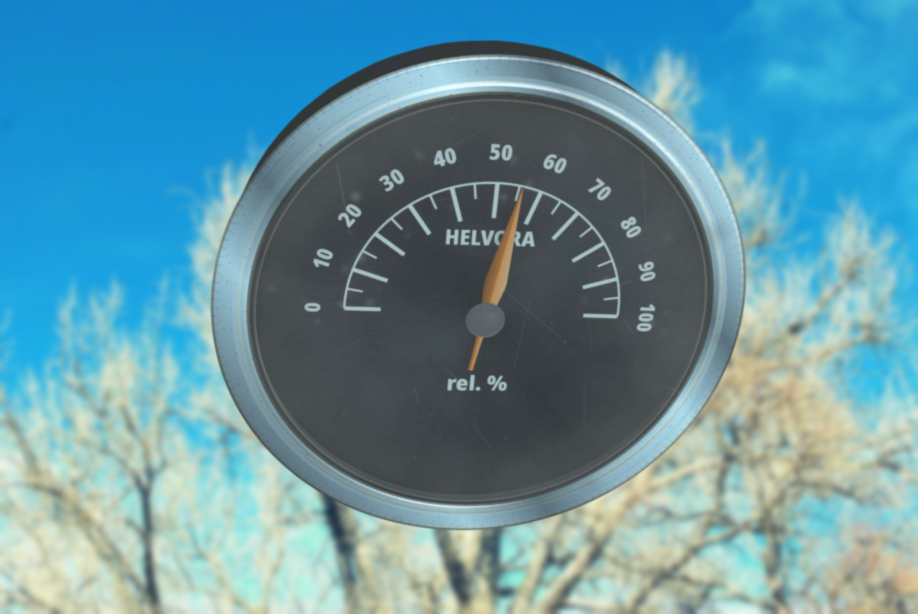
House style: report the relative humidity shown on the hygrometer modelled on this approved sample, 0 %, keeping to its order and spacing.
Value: 55 %
